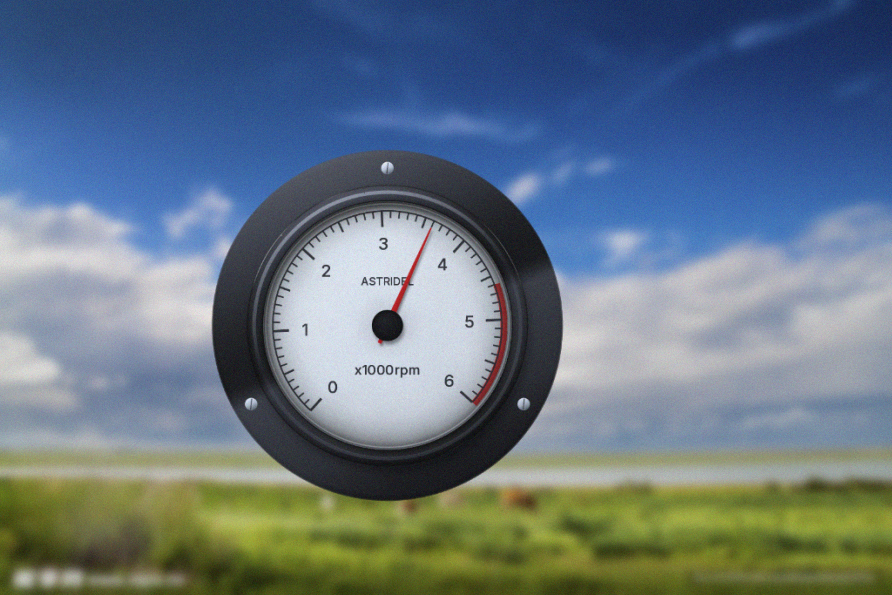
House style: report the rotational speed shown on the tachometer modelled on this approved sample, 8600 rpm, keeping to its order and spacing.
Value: 3600 rpm
